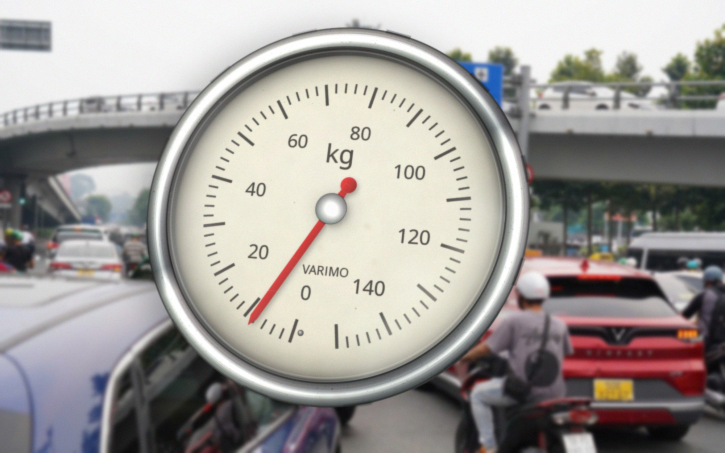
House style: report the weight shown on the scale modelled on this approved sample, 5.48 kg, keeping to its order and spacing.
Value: 8 kg
